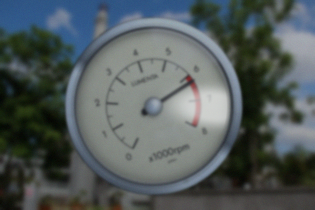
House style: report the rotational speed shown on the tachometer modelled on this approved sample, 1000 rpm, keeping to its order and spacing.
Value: 6250 rpm
